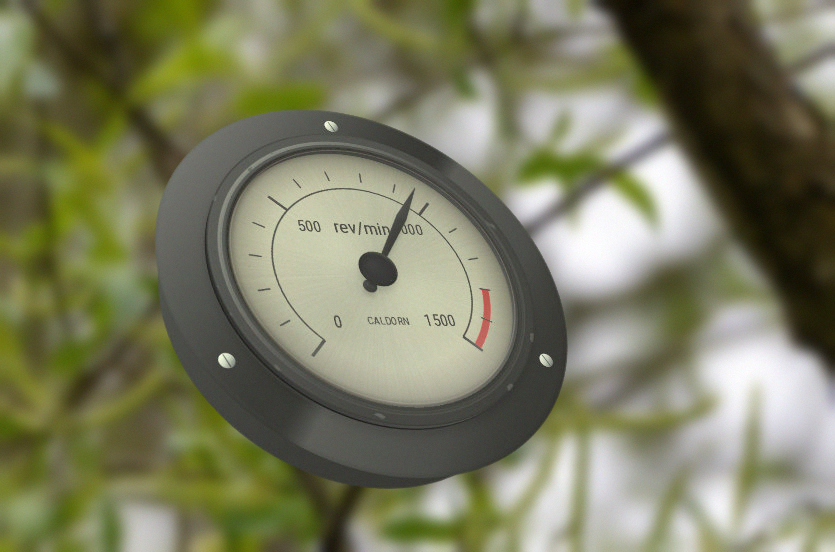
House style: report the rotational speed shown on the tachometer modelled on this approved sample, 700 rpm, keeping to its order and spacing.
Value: 950 rpm
